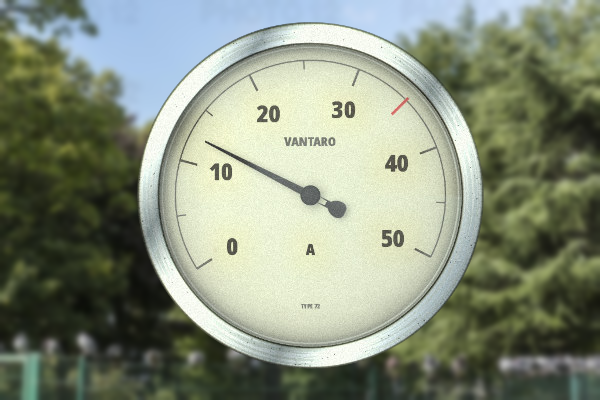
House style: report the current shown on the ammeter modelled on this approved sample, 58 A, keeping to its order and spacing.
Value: 12.5 A
